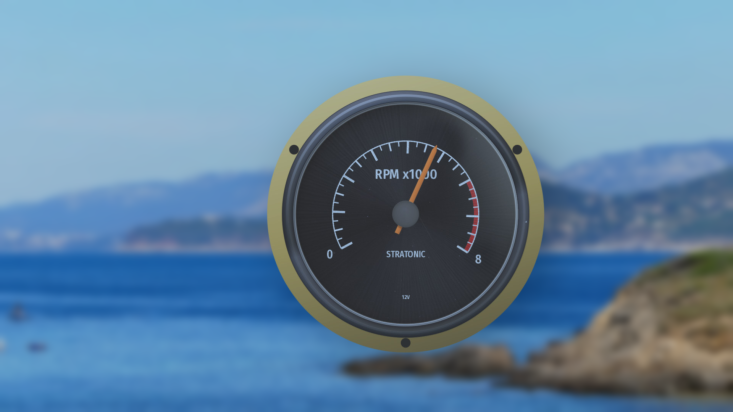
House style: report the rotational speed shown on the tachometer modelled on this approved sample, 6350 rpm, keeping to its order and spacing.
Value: 4750 rpm
